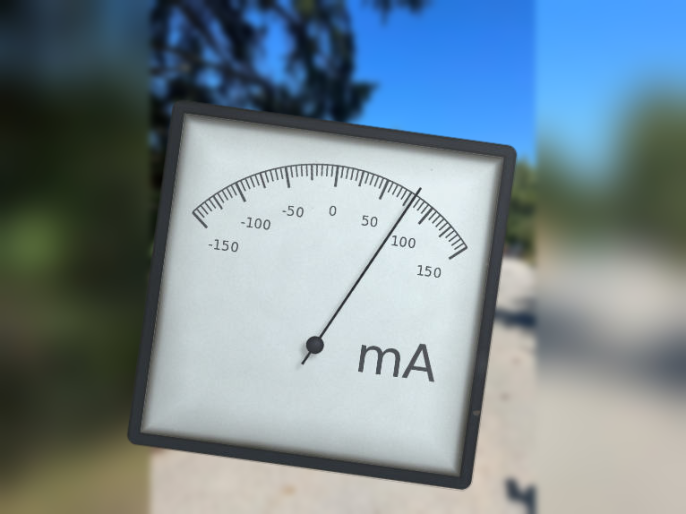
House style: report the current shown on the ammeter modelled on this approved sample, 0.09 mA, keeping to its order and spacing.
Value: 80 mA
